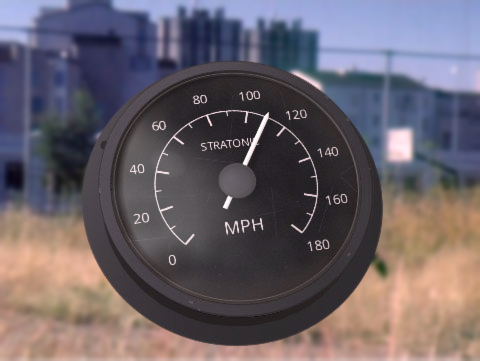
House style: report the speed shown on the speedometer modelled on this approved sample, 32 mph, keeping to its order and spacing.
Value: 110 mph
